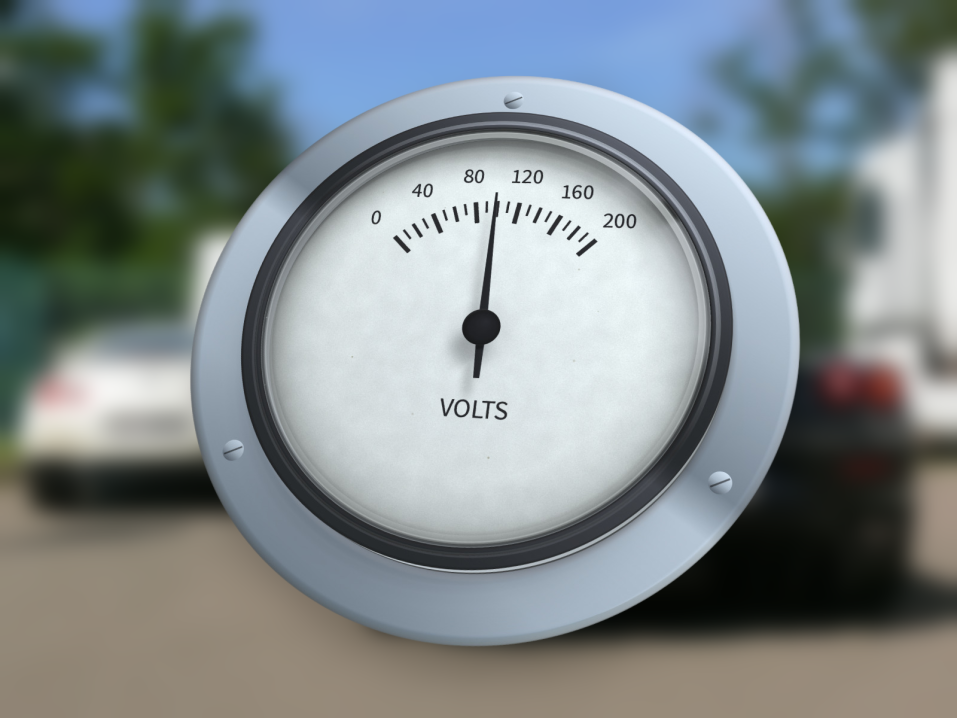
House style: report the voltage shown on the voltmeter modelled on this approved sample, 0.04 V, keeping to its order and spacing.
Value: 100 V
